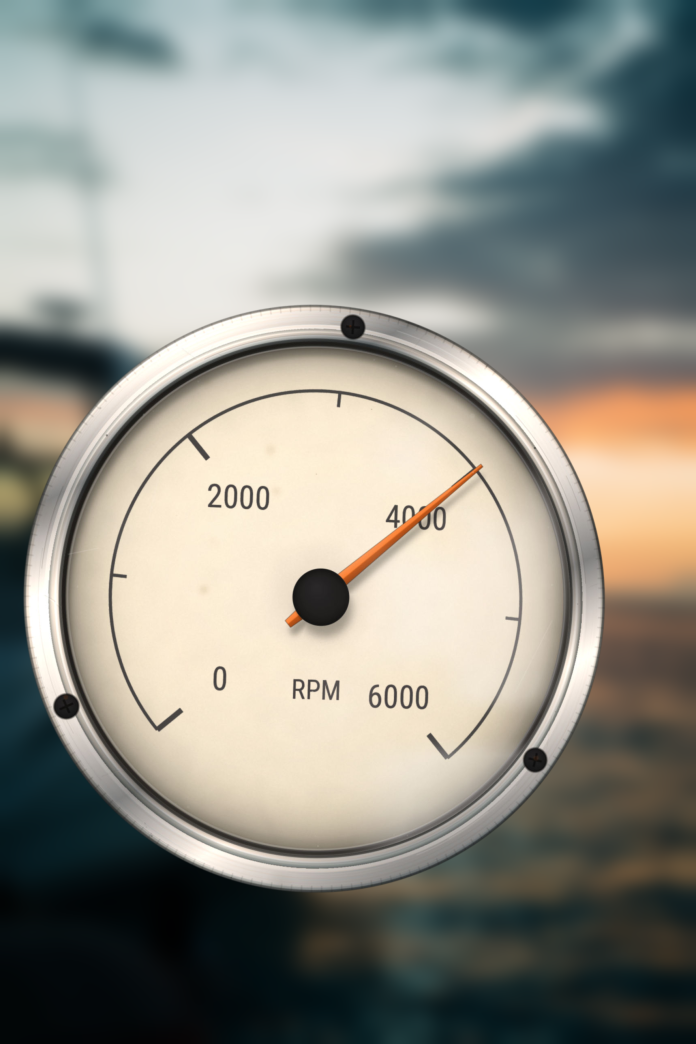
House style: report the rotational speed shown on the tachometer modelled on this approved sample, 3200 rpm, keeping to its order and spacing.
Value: 4000 rpm
